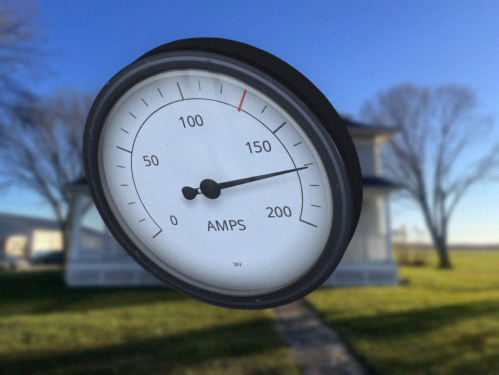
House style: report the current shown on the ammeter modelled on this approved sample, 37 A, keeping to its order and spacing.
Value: 170 A
